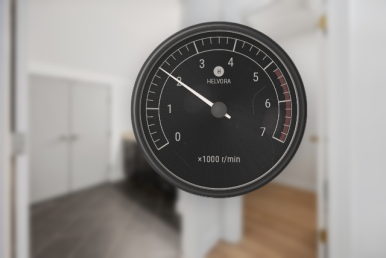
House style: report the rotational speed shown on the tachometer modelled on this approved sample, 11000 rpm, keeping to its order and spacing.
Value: 2000 rpm
